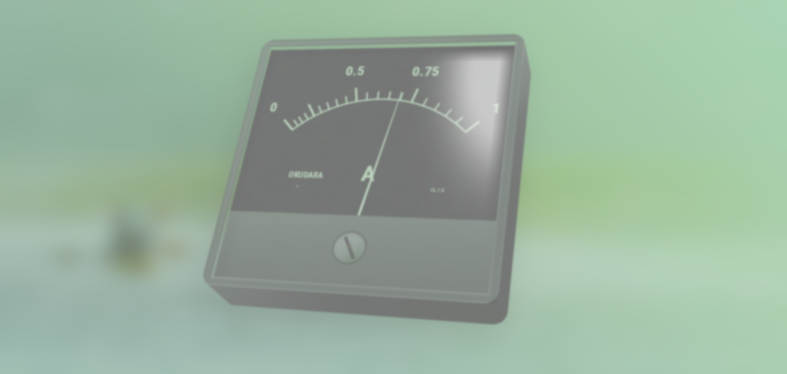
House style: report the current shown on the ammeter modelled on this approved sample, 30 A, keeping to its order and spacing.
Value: 0.7 A
